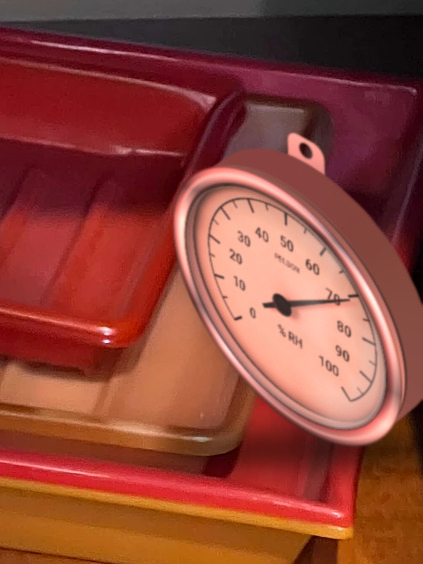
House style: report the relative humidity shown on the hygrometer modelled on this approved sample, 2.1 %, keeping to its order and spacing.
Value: 70 %
